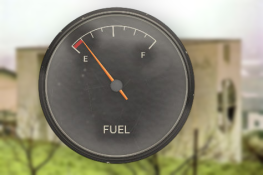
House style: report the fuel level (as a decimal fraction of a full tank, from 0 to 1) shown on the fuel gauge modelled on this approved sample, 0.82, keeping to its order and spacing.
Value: 0.125
